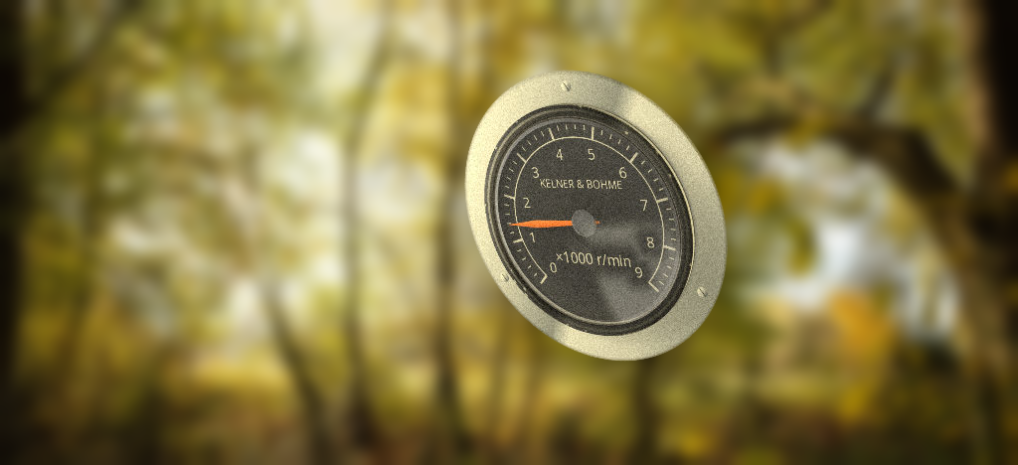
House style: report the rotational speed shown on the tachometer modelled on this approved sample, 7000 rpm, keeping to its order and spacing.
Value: 1400 rpm
